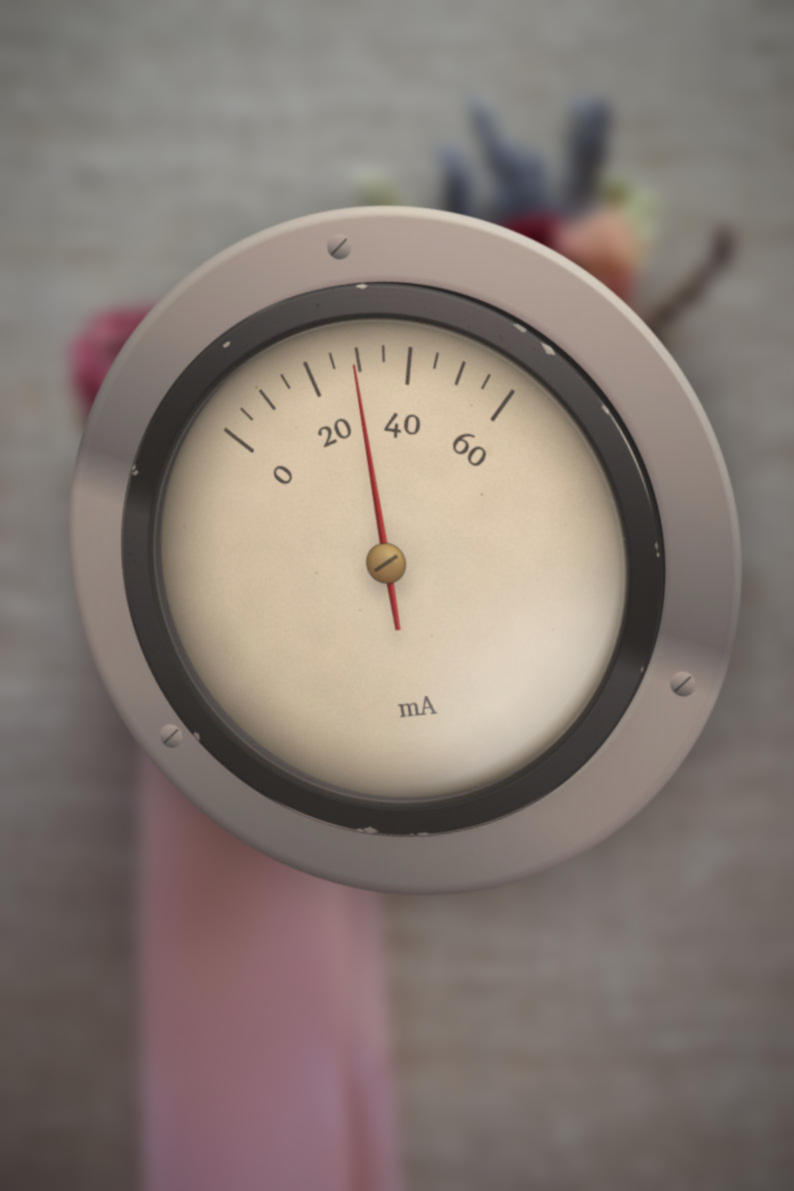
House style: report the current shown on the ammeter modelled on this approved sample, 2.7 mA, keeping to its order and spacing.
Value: 30 mA
